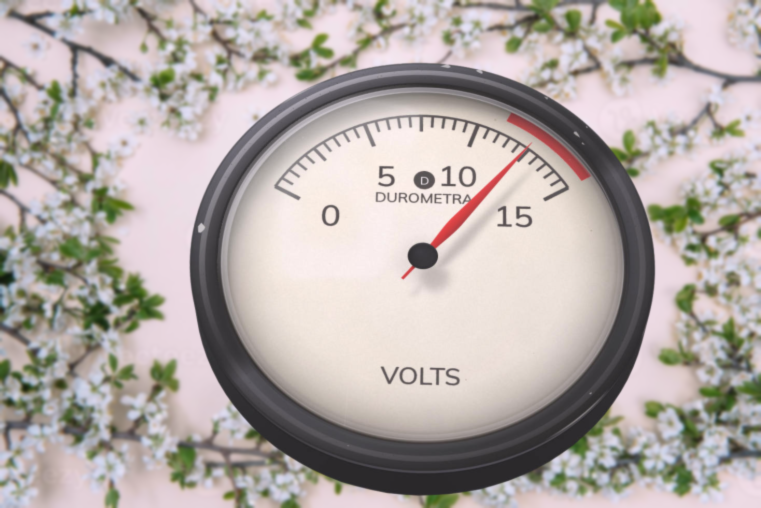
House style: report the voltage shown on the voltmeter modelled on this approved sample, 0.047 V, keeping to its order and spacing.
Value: 12.5 V
